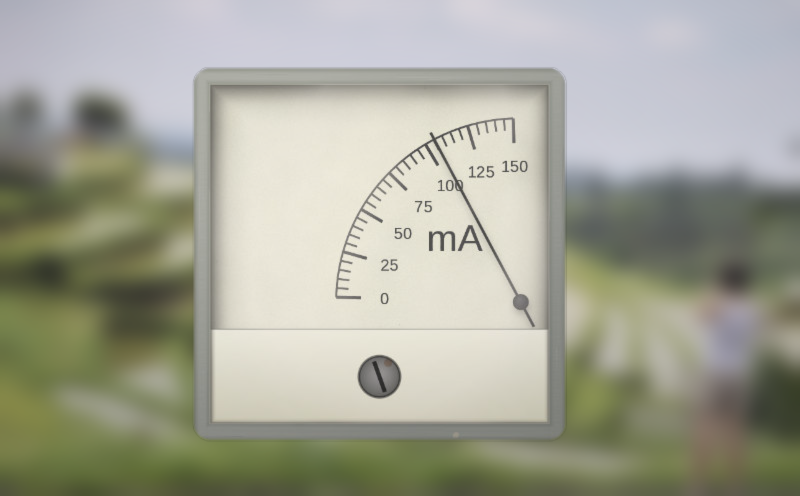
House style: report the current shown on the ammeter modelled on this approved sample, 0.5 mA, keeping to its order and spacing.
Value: 105 mA
